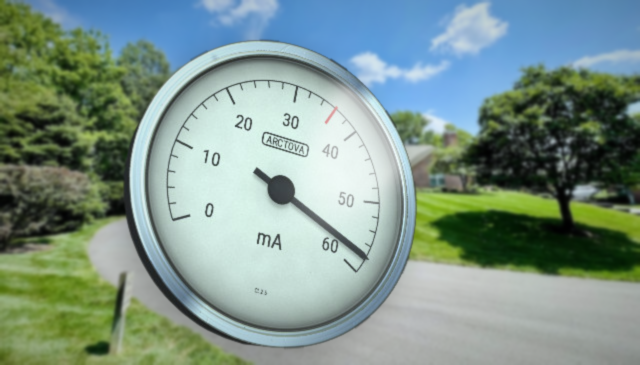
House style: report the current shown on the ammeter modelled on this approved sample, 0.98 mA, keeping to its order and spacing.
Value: 58 mA
